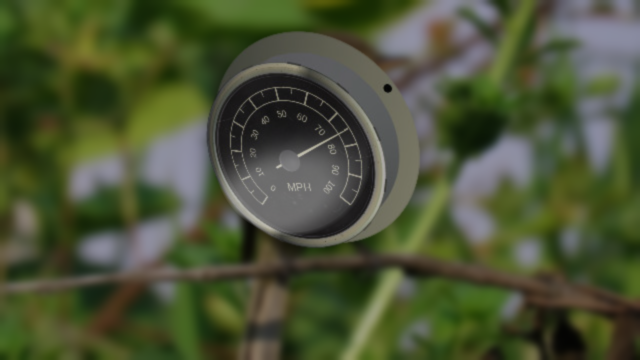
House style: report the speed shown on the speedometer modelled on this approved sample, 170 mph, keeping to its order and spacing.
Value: 75 mph
